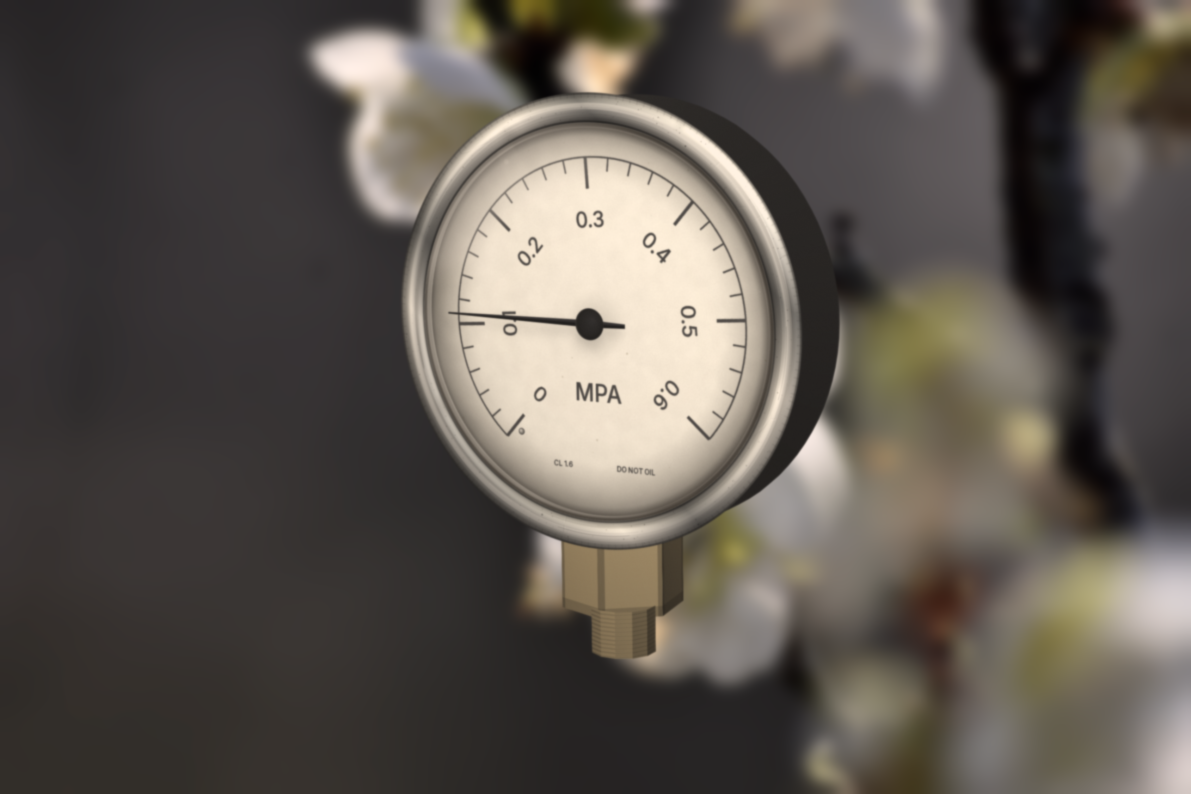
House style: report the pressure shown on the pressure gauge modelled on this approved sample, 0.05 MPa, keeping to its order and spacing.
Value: 0.11 MPa
